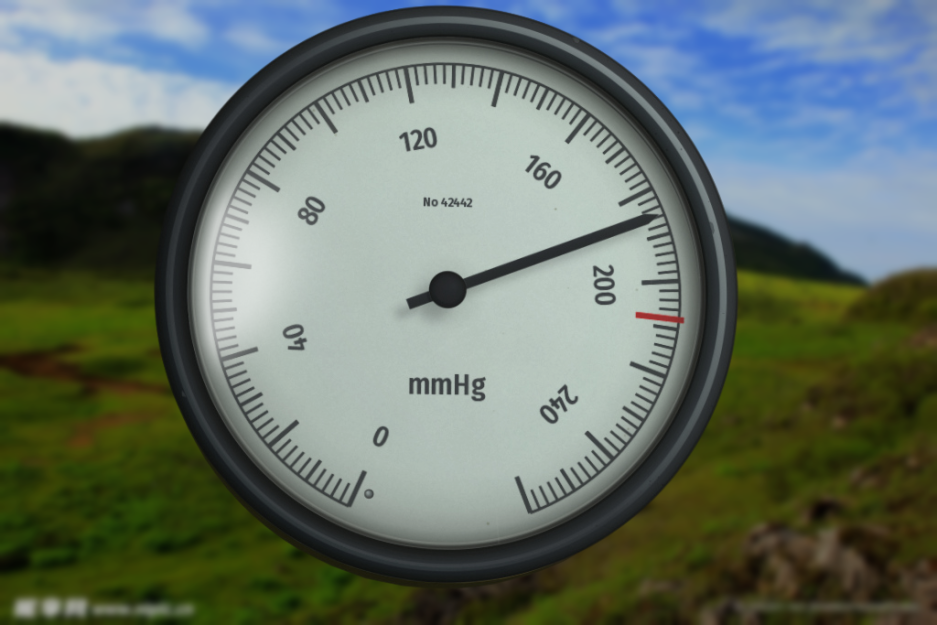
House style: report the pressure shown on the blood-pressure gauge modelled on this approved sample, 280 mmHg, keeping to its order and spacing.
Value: 186 mmHg
